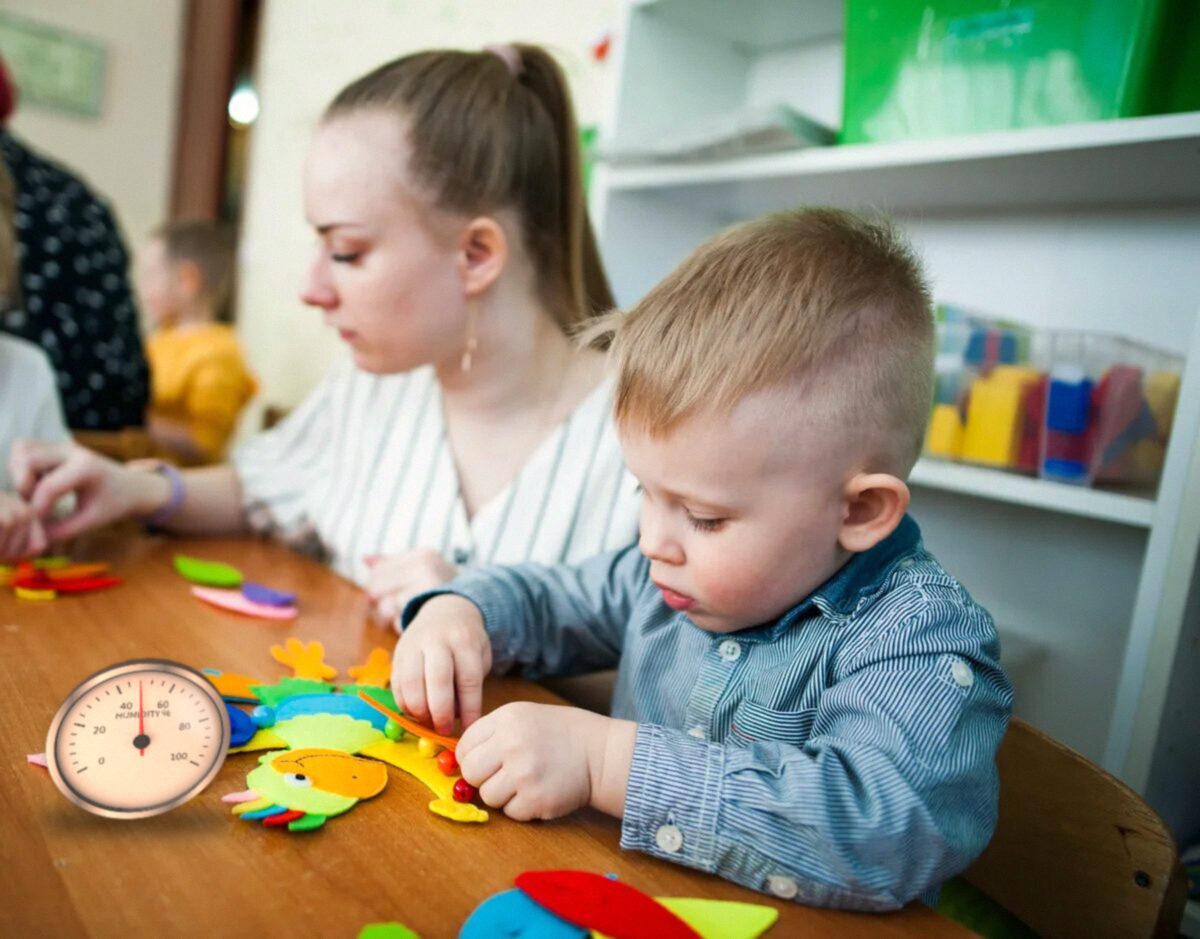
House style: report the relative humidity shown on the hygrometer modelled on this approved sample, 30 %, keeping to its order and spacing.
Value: 48 %
